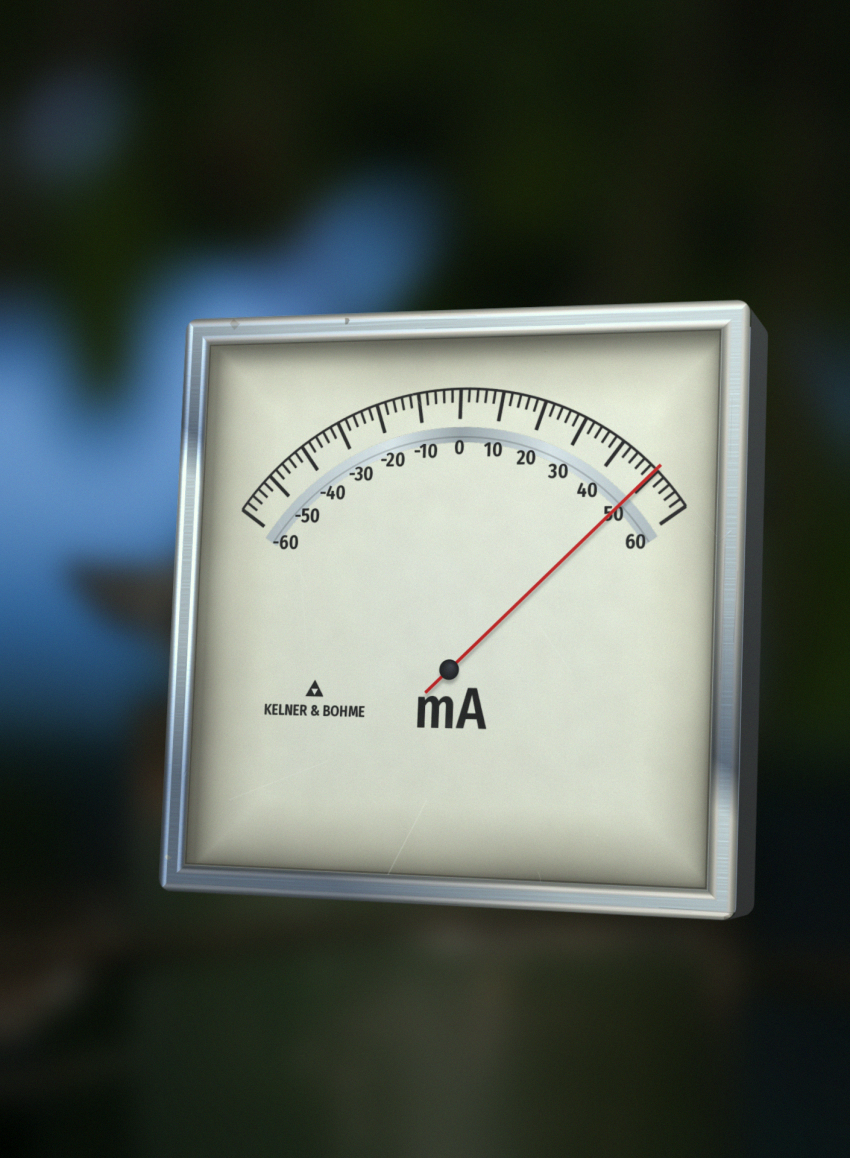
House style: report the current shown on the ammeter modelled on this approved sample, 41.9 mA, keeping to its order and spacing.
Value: 50 mA
